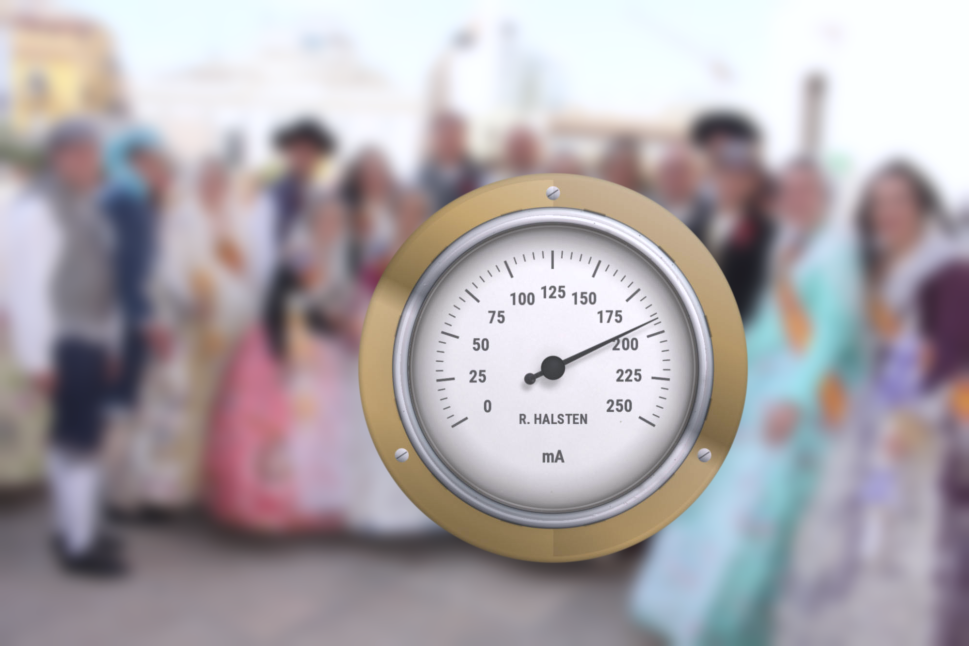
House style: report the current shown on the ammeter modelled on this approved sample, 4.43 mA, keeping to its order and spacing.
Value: 192.5 mA
